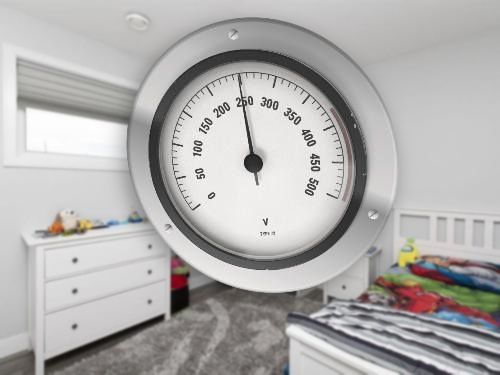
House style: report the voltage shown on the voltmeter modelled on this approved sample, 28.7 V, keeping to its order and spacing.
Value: 250 V
